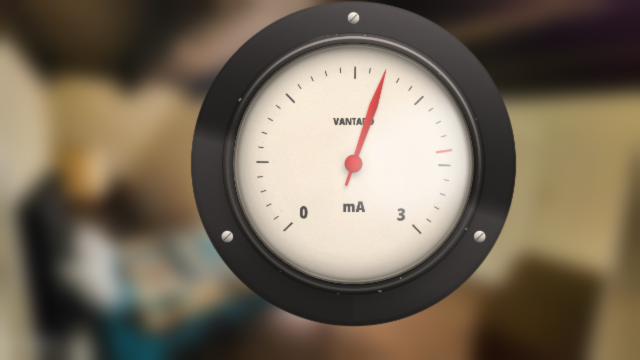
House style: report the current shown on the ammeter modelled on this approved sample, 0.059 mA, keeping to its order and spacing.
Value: 1.7 mA
